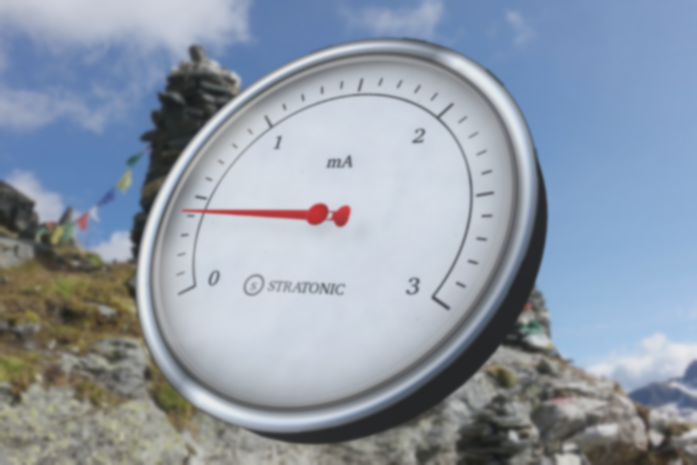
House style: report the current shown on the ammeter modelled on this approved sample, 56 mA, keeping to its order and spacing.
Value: 0.4 mA
